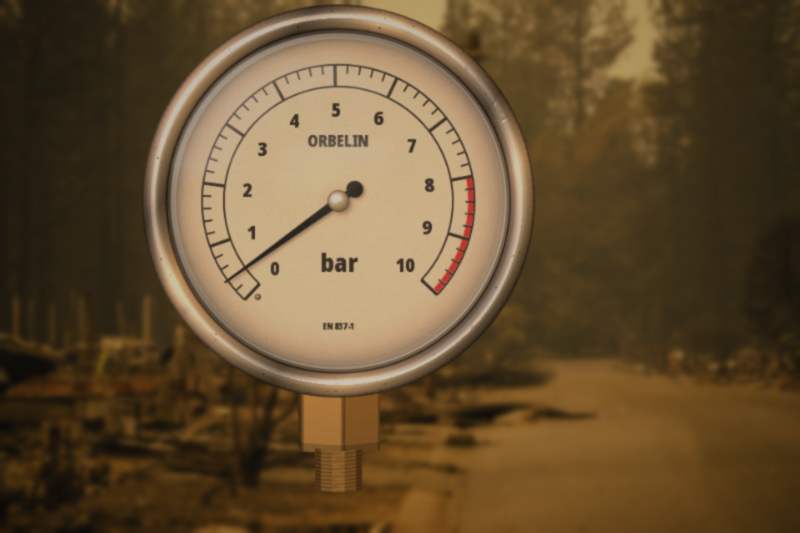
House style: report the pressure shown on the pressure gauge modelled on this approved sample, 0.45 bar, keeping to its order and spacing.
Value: 0.4 bar
